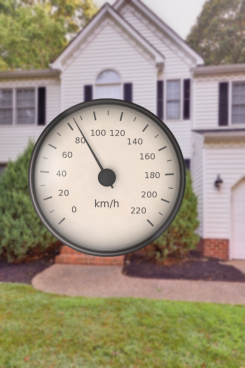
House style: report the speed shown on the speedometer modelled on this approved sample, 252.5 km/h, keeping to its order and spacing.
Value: 85 km/h
